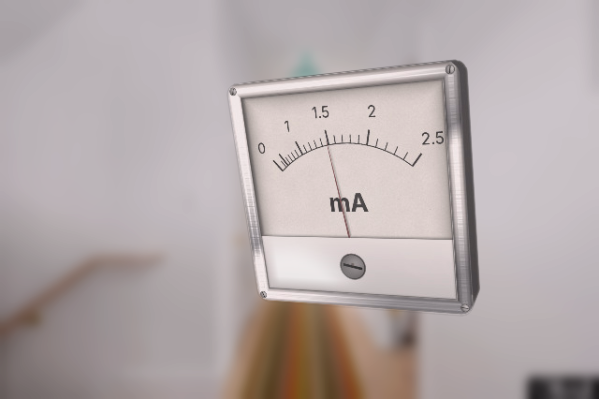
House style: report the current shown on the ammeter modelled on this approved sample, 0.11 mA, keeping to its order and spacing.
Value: 1.5 mA
